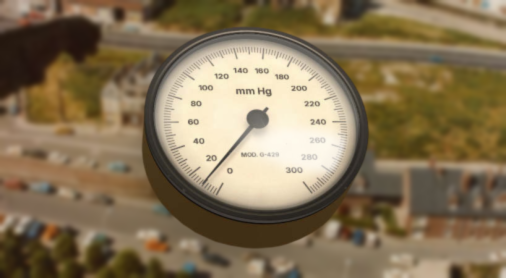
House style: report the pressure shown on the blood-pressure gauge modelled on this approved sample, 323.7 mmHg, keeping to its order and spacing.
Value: 10 mmHg
